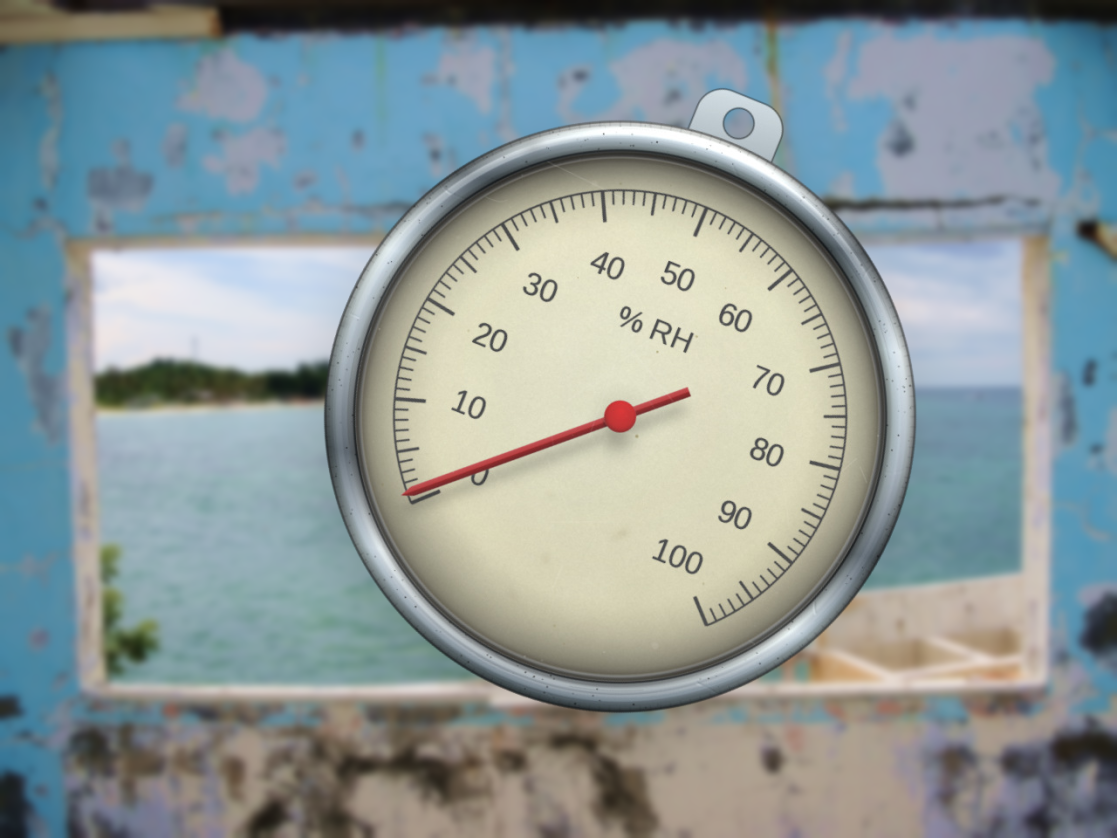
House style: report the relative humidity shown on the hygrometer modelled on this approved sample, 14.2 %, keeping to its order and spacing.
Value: 1 %
